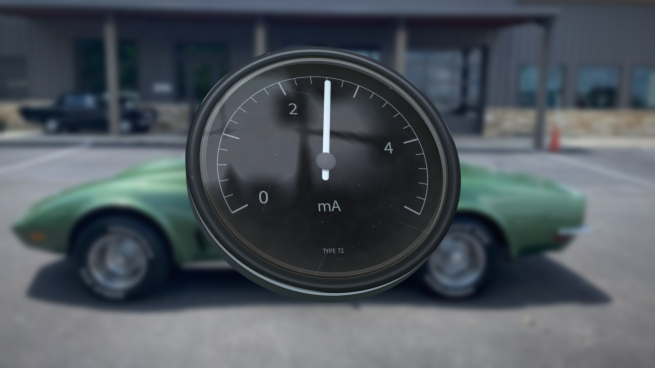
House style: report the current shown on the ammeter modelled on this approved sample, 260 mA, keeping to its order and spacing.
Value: 2.6 mA
